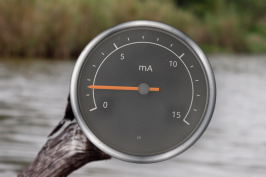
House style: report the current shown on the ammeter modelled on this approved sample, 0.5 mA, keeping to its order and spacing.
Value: 1.5 mA
